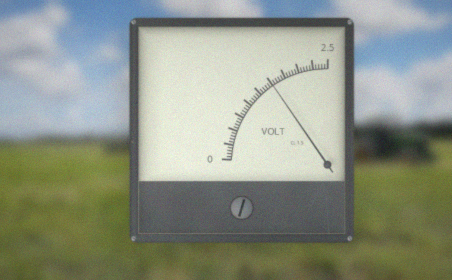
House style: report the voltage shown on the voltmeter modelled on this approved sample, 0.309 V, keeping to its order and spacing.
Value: 1.5 V
